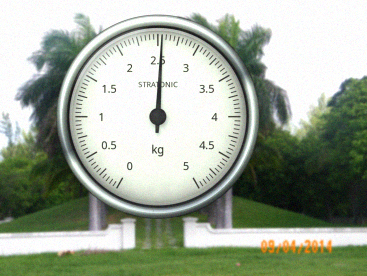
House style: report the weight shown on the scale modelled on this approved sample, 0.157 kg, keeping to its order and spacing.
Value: 2.55 kg
